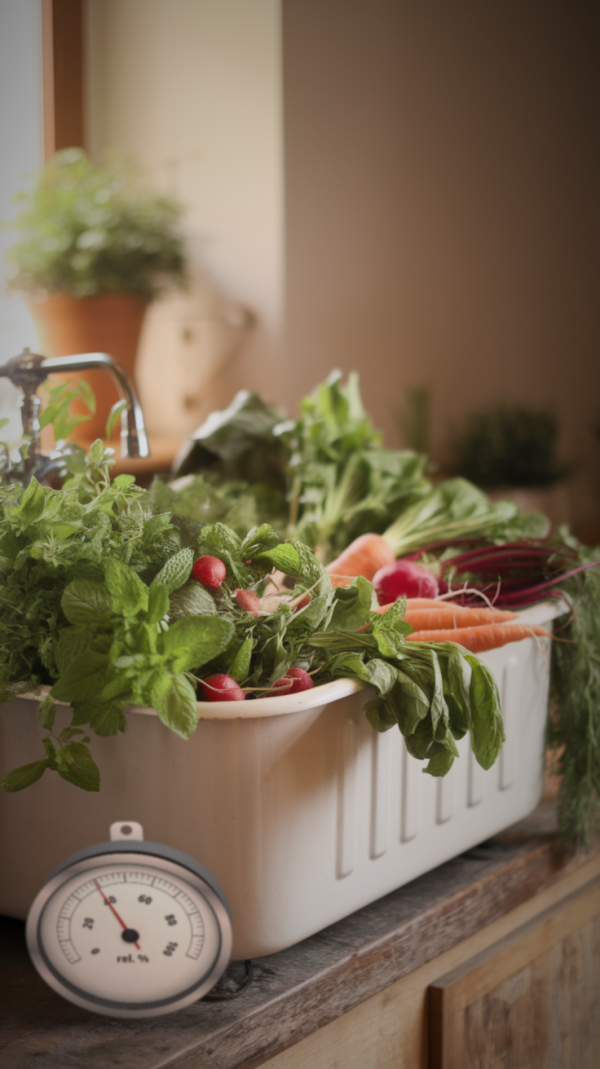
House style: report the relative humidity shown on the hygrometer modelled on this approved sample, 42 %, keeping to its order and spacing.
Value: 40 %
